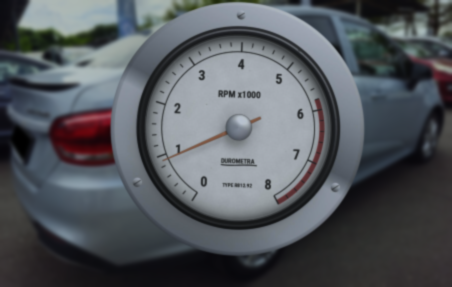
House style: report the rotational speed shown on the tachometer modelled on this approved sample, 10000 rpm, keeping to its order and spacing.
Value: 900 rpm
